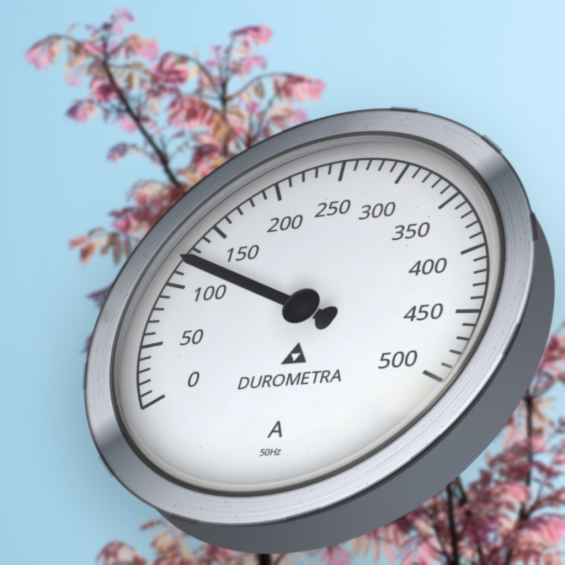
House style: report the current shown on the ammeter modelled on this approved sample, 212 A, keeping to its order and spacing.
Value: 120 A
